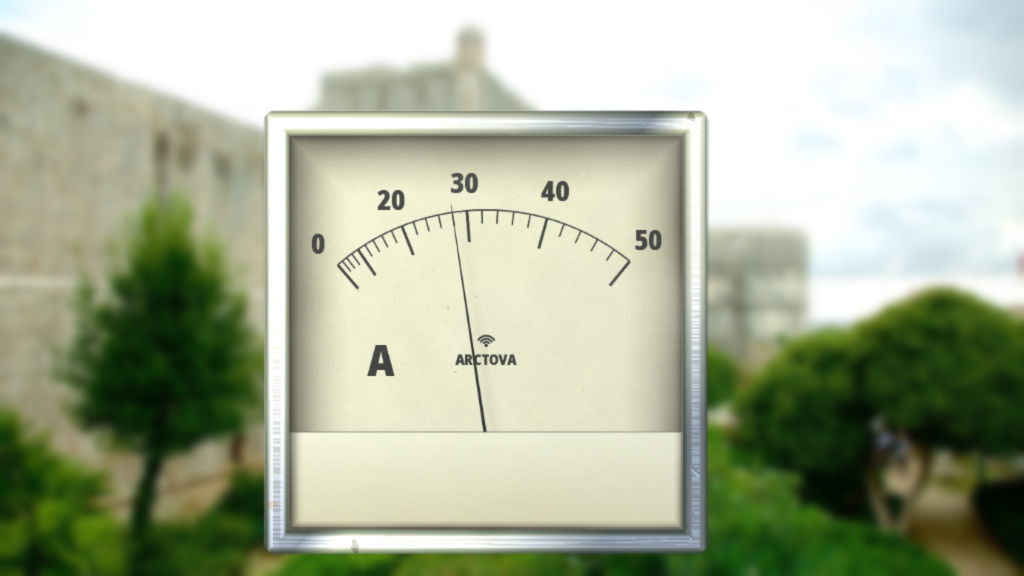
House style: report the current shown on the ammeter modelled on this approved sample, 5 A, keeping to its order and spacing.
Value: 28 A
